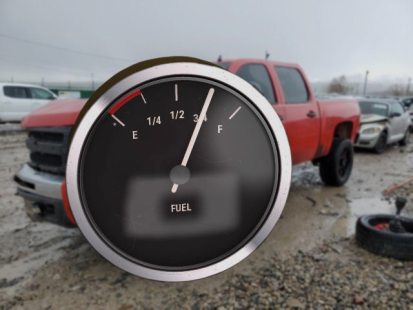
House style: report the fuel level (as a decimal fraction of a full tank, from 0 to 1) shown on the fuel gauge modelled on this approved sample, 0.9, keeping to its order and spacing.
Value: 0.75
